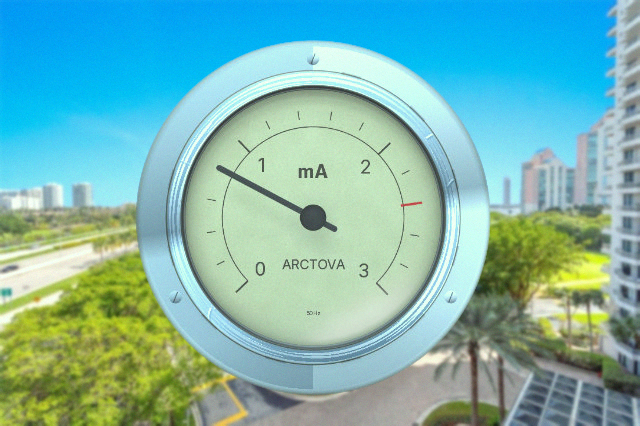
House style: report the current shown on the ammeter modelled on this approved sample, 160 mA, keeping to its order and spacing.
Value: 0.8 mA
